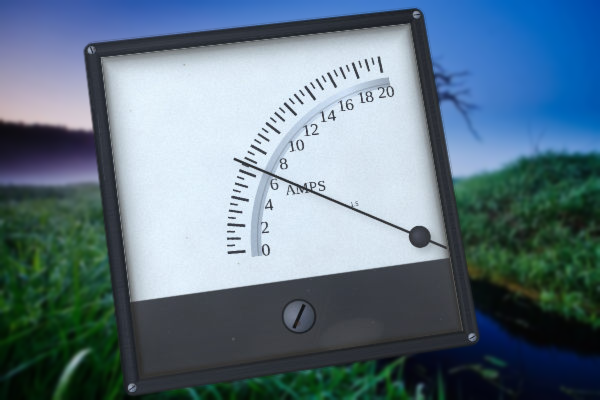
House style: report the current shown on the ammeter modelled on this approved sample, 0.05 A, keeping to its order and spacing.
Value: 6.5 A
